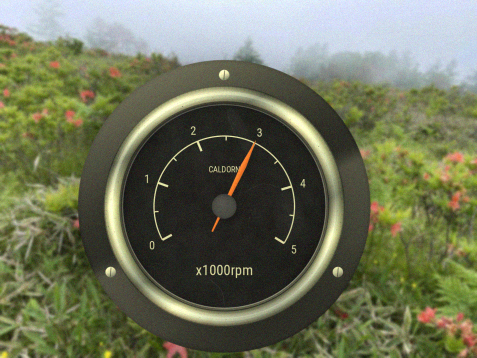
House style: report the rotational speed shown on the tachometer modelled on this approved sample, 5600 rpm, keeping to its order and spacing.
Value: 3000 rpm
